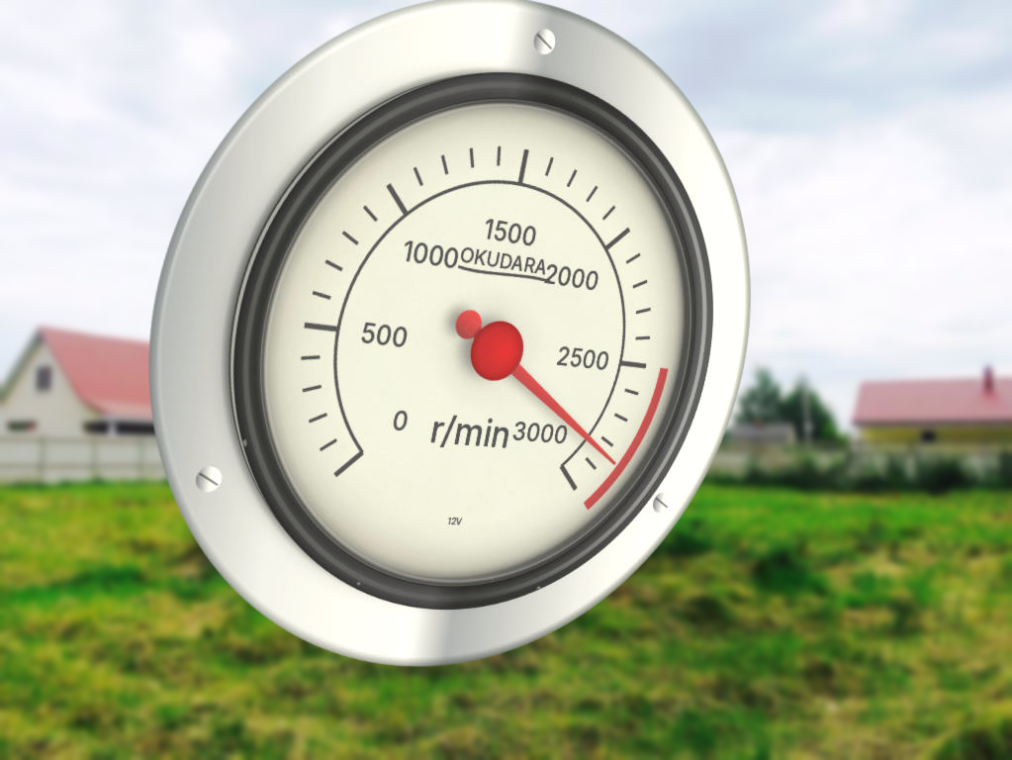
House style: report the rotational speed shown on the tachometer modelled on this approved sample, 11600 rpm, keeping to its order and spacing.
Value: 2850 rpm
